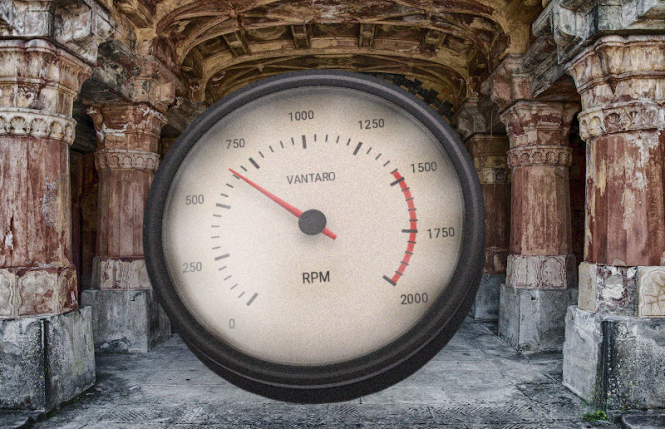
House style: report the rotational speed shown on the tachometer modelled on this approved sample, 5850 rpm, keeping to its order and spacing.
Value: 650 rpm
